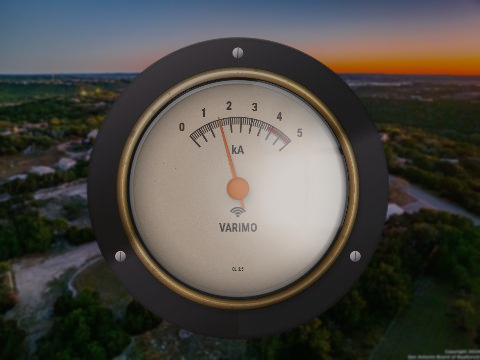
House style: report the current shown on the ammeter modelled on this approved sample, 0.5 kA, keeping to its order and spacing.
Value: 1.5 kA
